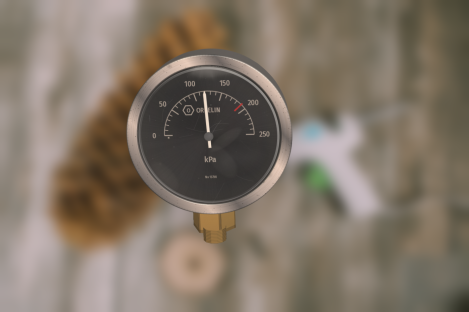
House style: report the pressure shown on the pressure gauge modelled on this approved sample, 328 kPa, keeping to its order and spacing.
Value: 120 kPa
